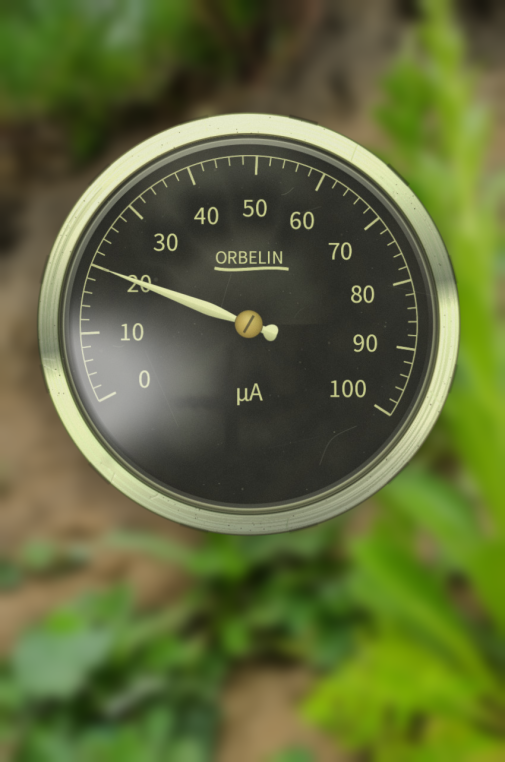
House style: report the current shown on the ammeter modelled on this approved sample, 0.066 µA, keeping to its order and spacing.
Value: 20 µA
